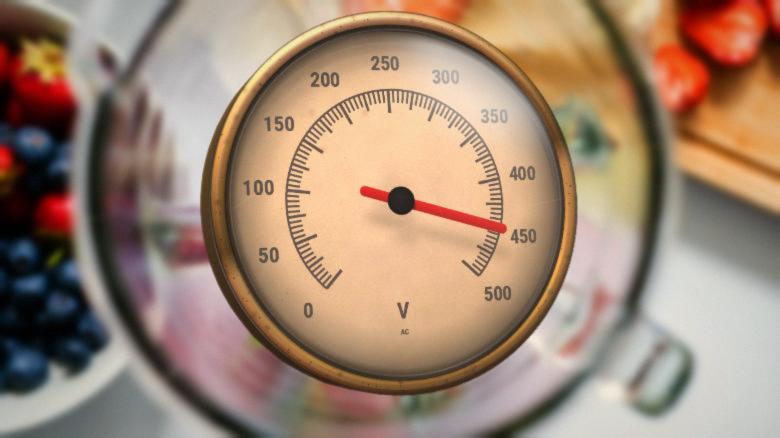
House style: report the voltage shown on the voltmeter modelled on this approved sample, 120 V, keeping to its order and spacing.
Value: 450 V
